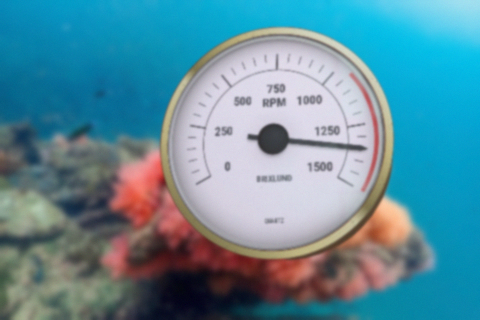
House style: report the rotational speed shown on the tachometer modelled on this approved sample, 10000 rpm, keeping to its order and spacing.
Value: 1350 rpm
